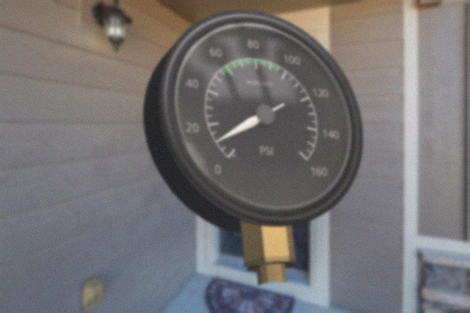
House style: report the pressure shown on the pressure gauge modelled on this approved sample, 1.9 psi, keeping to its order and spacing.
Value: 10 psi
